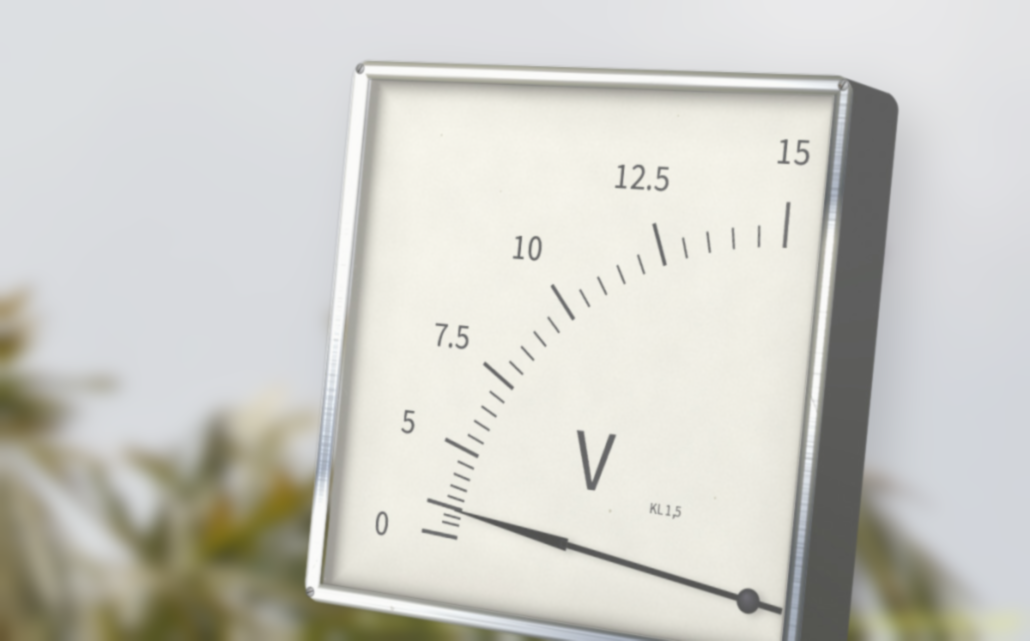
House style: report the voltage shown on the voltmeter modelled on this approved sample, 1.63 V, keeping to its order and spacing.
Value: 2.5 V
